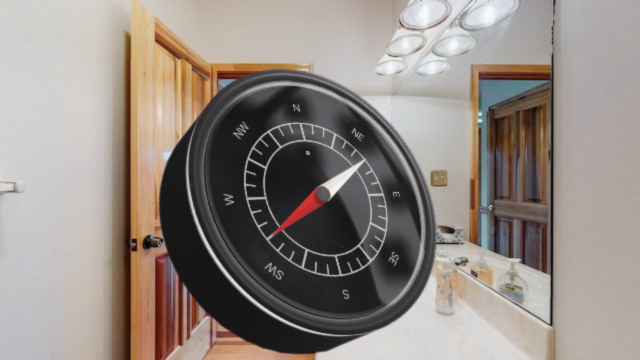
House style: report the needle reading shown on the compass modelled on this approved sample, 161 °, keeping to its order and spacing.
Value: 240 °
